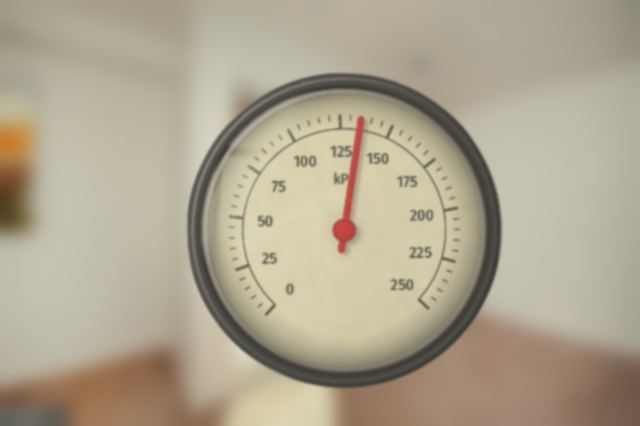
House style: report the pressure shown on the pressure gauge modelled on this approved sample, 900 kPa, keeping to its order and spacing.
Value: 135 kPa
